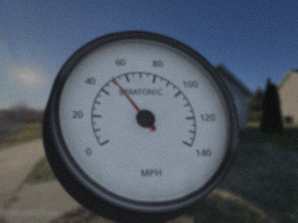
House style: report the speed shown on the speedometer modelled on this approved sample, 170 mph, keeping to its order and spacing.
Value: 50 mph
